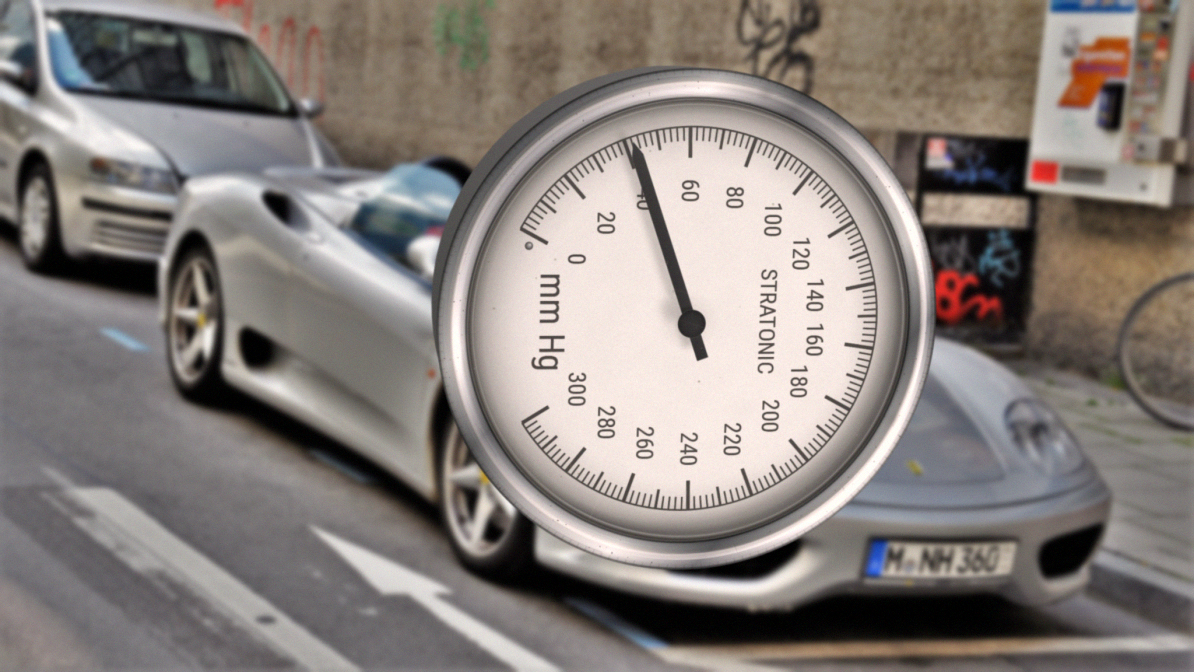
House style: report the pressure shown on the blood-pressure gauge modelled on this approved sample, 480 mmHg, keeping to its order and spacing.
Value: 42 mmHg
